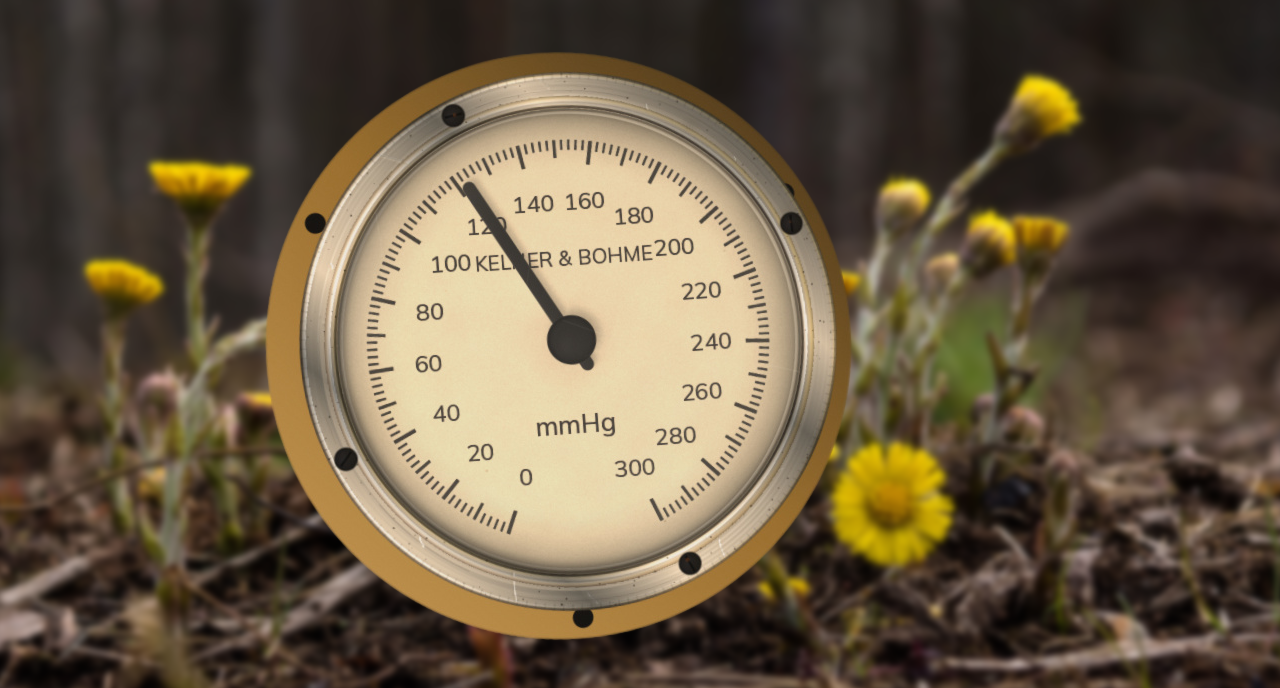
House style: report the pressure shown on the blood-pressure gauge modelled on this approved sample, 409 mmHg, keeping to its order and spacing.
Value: 122 mmHg
